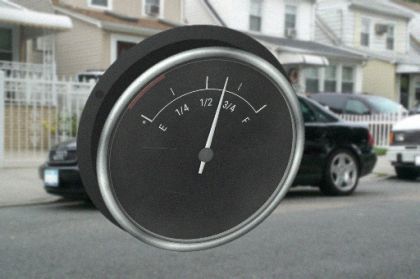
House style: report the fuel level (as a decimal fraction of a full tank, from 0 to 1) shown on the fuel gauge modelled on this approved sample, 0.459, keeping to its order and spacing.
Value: 0.625
